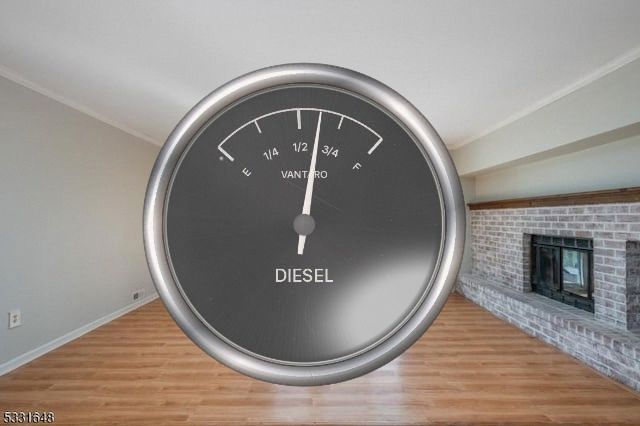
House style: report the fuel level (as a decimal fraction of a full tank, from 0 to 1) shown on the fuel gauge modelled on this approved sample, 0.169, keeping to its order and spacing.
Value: 0.625
